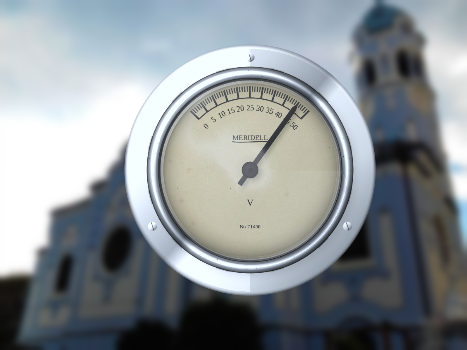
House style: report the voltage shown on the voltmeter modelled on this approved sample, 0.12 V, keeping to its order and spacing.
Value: 45 V
